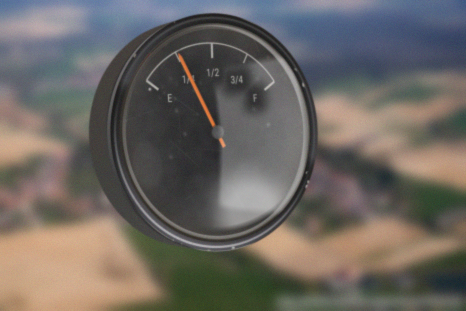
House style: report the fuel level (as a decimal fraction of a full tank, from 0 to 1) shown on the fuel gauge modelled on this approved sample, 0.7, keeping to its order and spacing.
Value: 0.25
